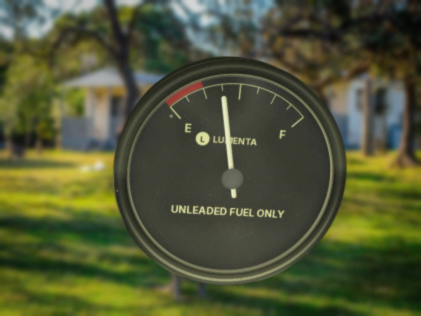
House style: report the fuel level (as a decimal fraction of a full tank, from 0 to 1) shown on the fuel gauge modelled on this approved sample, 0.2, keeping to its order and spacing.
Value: 0.375
